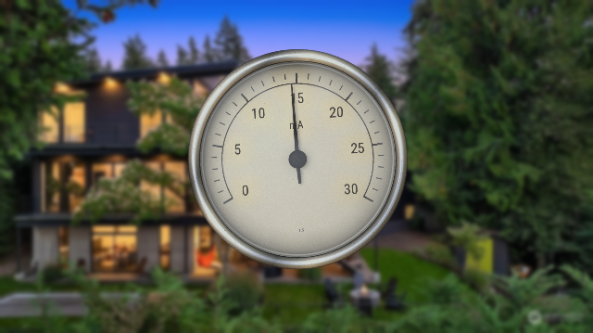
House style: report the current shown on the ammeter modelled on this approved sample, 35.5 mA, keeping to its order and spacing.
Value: 14.5 mA
